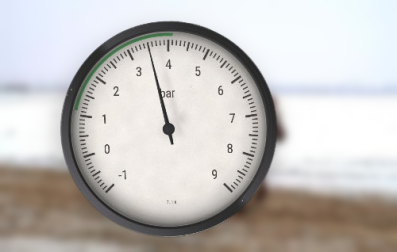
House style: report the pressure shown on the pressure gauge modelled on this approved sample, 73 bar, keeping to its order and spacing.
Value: 3.5 bar
